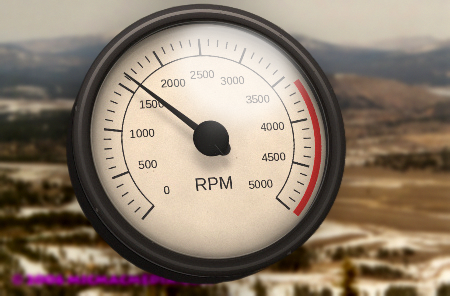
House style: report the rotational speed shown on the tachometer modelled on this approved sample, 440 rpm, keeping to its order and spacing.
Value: 1600 rpm
